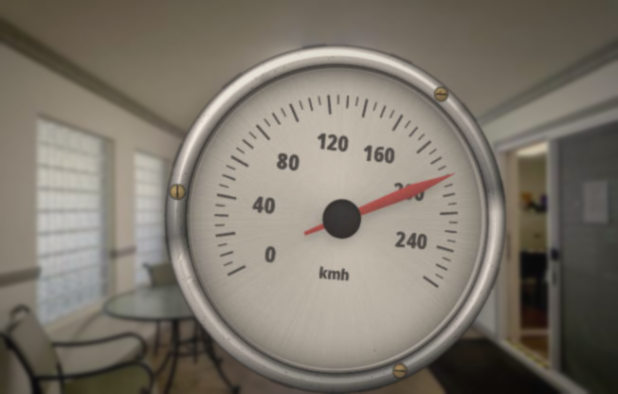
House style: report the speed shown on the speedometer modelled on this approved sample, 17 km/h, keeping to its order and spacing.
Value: 200 km/h
